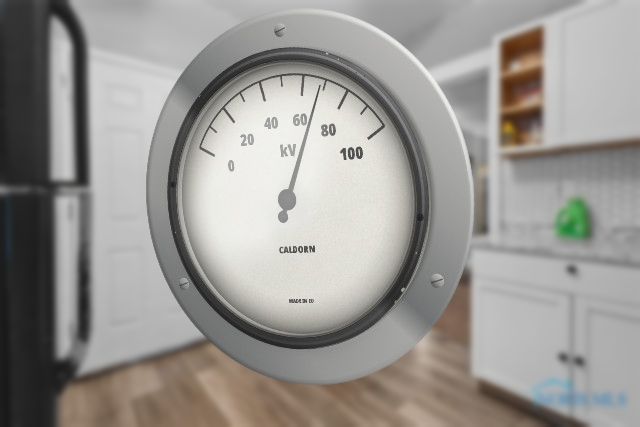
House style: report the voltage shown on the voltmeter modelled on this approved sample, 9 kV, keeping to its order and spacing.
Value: 70 kV
